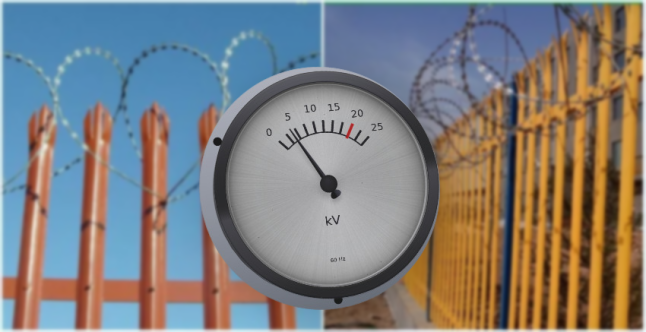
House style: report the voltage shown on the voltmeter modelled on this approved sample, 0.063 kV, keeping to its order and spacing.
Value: 3.75 kV
